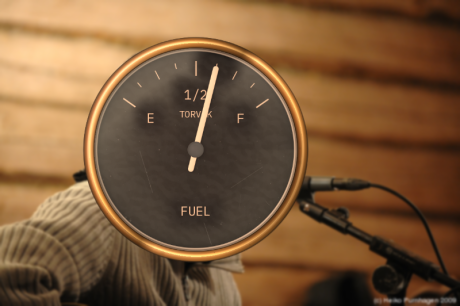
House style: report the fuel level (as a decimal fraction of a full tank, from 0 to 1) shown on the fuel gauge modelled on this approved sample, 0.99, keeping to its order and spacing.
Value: 0.625
